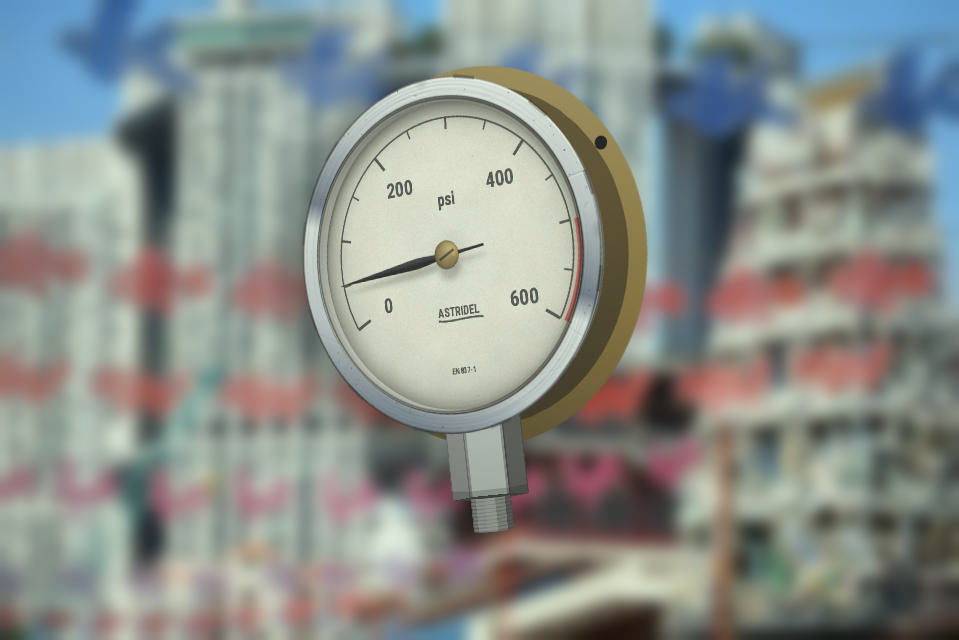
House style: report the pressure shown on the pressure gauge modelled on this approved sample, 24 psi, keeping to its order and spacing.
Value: 50 psi
